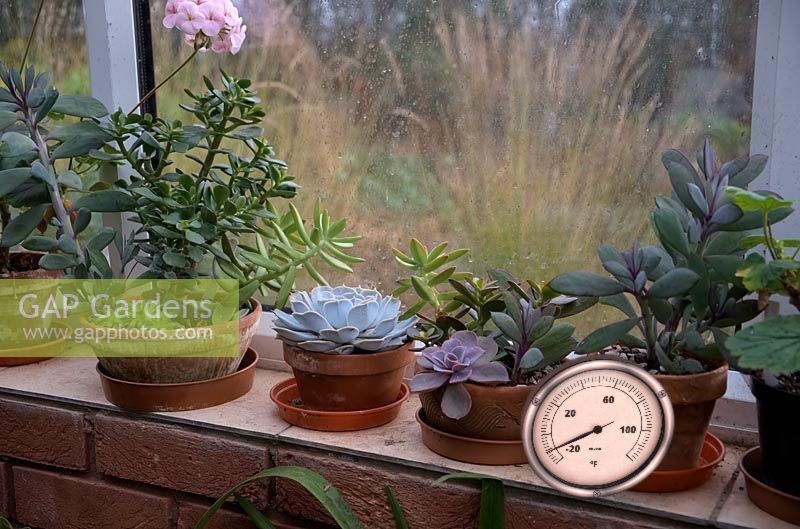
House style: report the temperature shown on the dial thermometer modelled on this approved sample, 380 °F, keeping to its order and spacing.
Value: -10 °F
